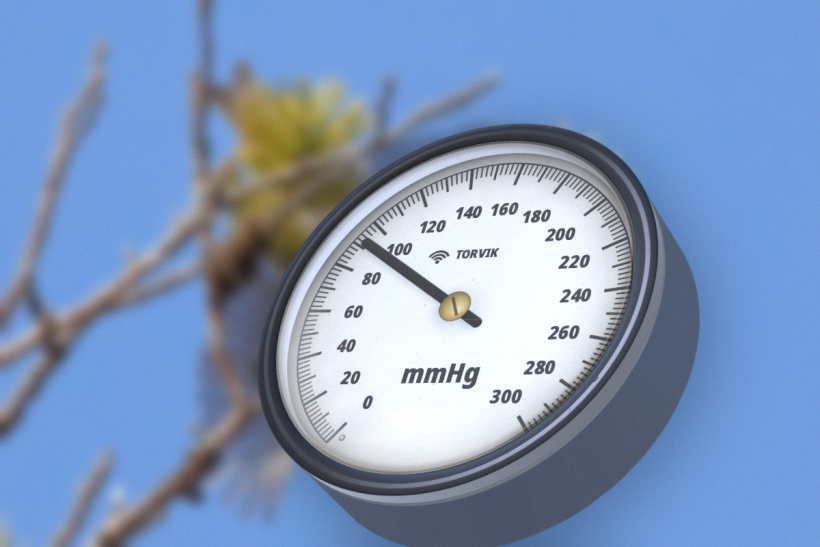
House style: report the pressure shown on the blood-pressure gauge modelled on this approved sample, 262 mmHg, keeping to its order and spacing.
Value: 92 mmHg
